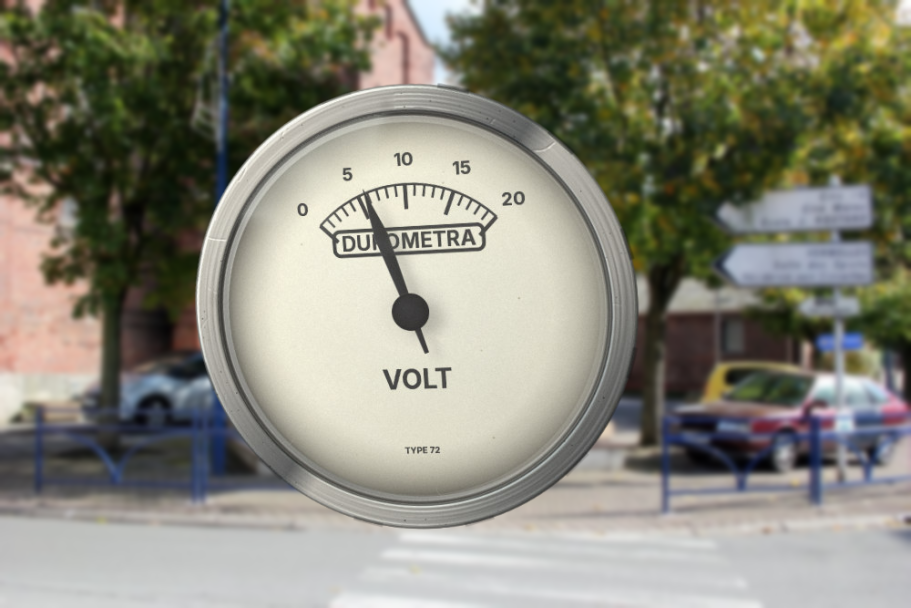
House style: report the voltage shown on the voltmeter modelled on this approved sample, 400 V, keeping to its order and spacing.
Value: 6 V
